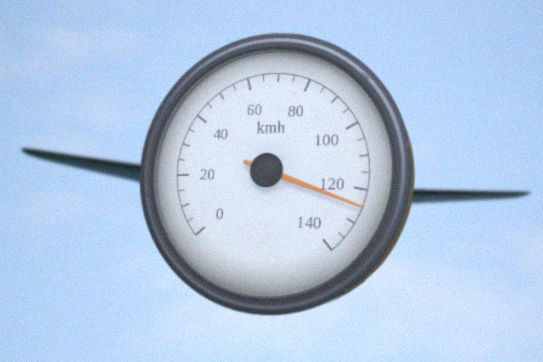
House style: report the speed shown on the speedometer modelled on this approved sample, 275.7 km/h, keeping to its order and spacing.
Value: 125 km/h
